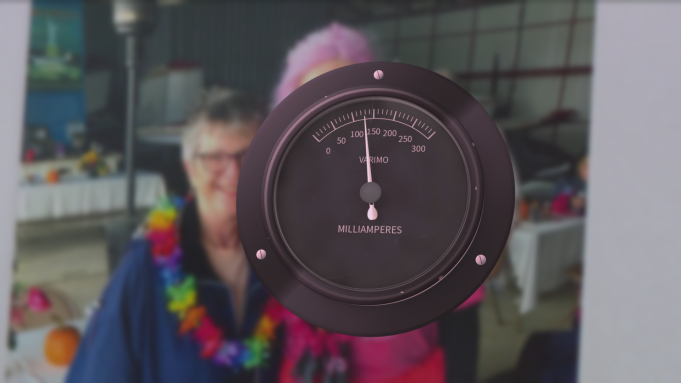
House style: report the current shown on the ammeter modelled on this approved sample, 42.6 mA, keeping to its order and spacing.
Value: 130 mA
